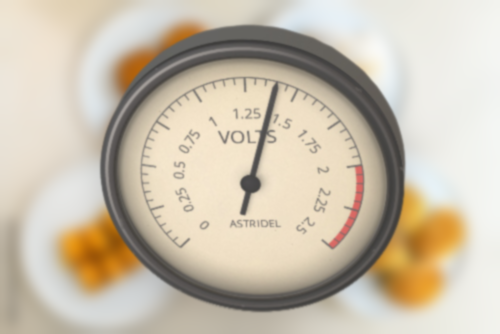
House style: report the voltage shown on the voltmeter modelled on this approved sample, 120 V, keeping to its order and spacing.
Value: 1.4 V
